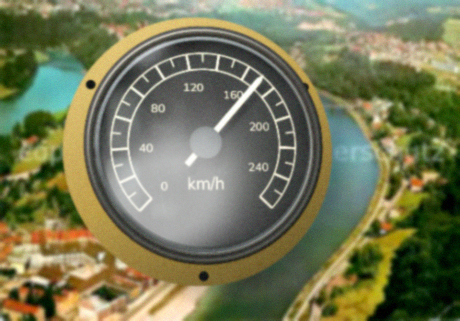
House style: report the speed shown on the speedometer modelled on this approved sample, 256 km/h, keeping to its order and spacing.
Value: 170 km/h
